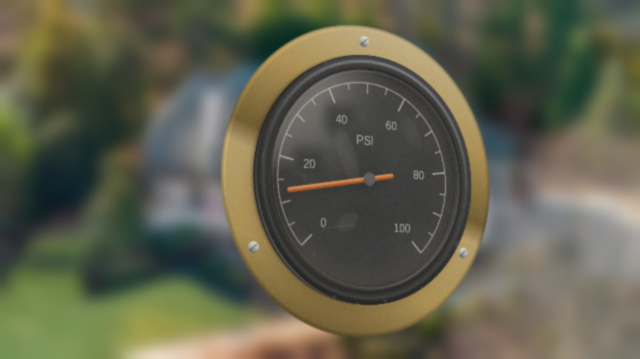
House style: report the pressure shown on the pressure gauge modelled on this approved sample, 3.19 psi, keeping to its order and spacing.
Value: 12.5 psi
